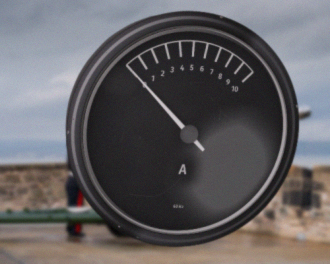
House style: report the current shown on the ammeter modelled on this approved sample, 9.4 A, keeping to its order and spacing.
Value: 0 A
